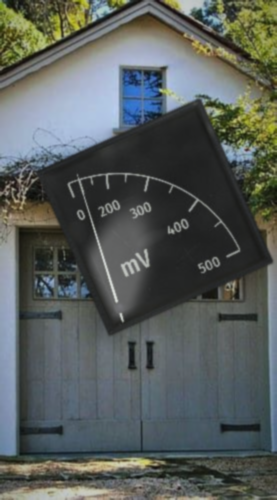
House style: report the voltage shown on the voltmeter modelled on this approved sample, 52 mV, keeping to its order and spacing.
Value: 100 mV
